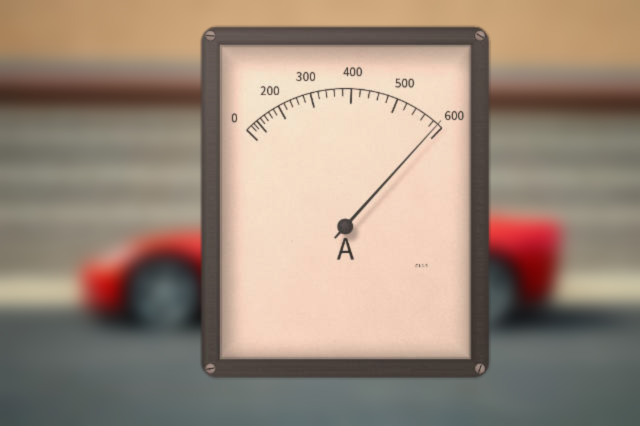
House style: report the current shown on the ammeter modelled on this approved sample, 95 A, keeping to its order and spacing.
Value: 590 A
